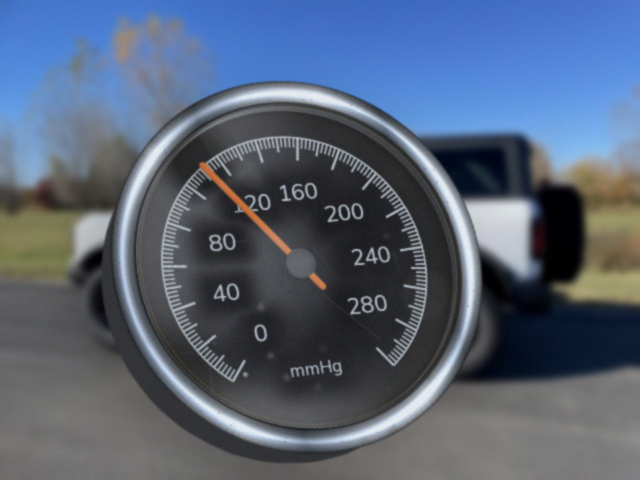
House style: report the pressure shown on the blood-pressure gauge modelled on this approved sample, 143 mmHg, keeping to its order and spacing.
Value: 110 mmHg
